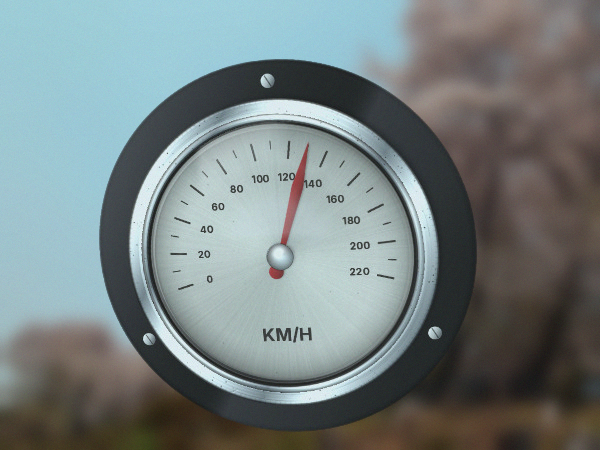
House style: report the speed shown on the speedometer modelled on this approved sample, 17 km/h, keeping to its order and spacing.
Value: 130 km/h
